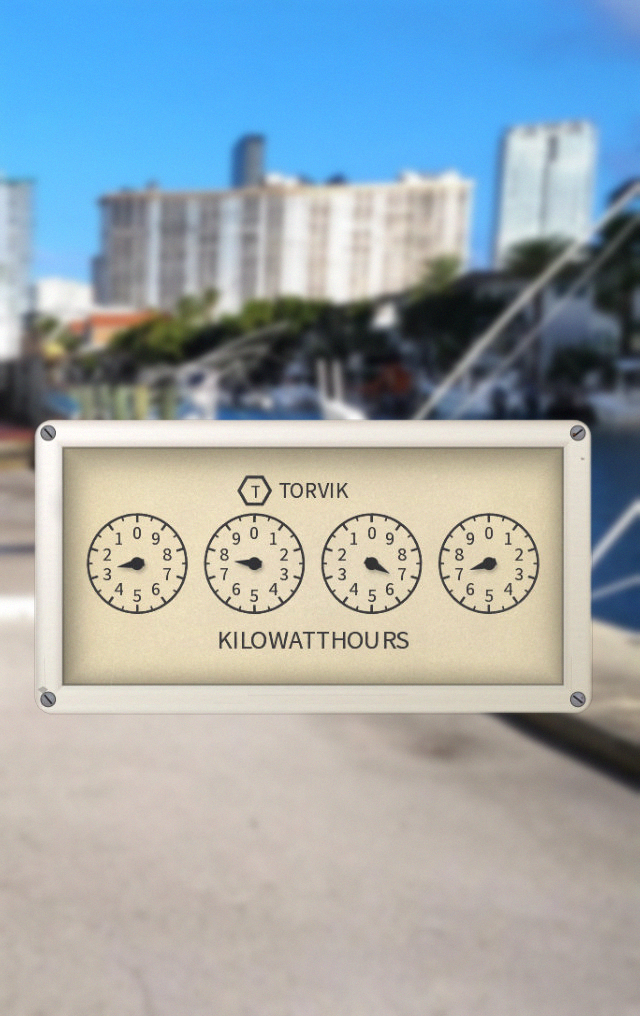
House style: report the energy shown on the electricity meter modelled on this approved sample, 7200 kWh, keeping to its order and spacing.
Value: 2767 kWh
